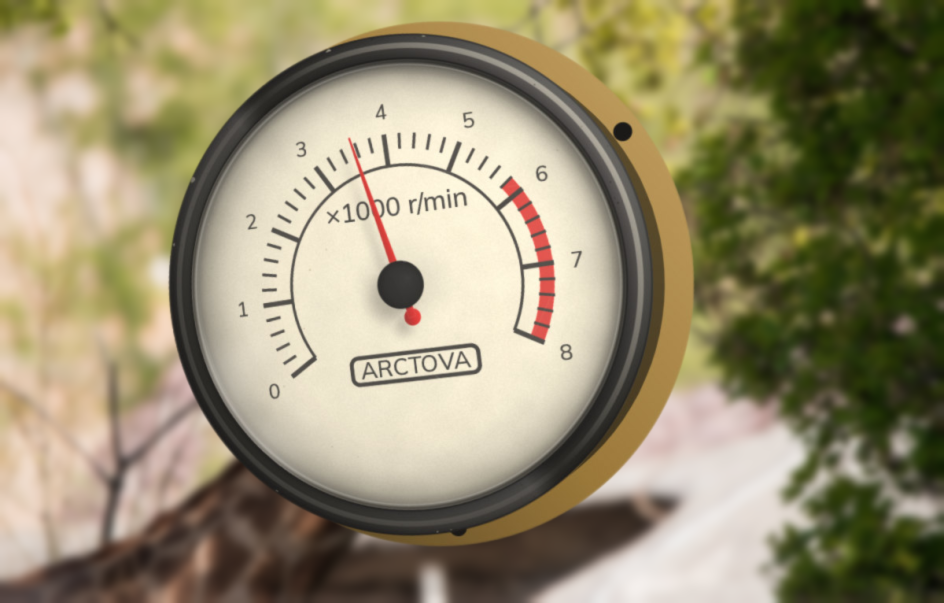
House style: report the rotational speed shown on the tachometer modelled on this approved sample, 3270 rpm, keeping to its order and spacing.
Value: 3600 rpm
